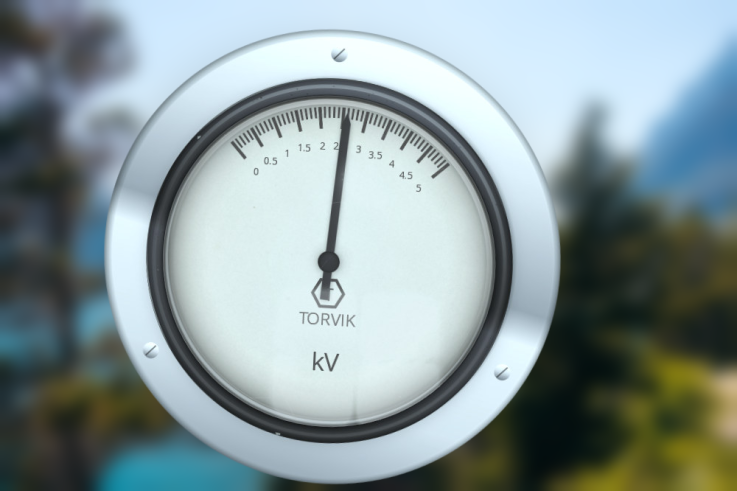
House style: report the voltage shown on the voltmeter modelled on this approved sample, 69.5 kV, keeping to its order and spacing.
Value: 2.6 kV
